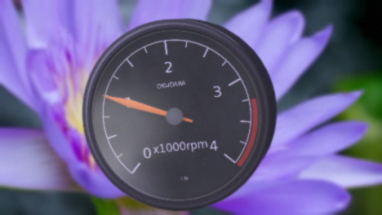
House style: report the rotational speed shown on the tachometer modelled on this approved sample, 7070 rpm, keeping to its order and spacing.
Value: 1000 rpm
